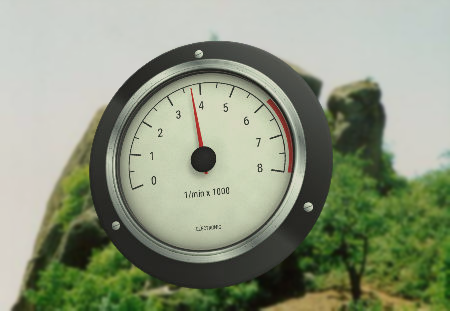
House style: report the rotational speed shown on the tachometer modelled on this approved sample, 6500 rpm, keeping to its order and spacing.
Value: 3750 rpm
